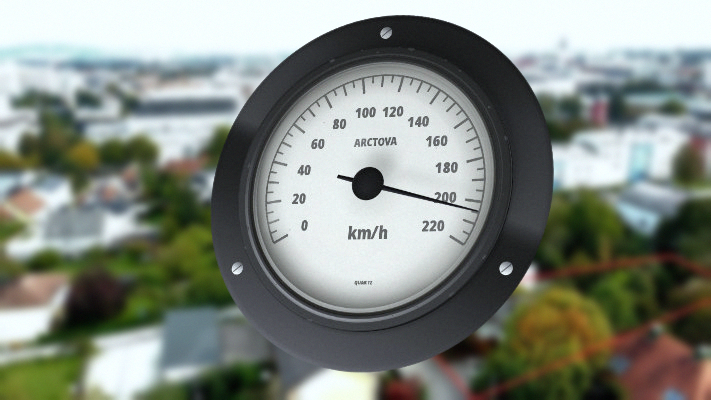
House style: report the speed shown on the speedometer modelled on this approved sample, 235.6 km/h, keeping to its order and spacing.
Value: 205 km/h
